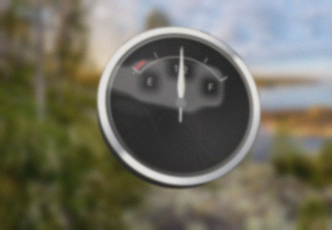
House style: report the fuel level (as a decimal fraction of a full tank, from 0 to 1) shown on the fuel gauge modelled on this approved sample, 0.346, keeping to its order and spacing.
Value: 0.5
